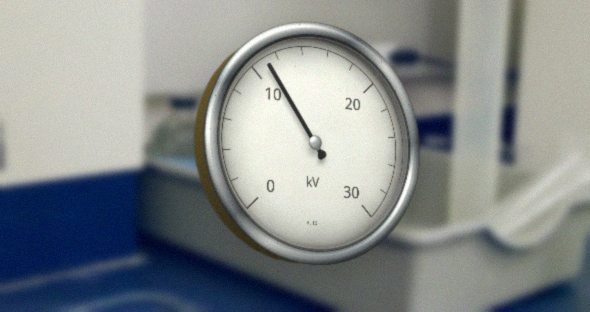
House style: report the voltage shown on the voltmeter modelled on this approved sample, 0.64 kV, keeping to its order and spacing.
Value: 11 kV
